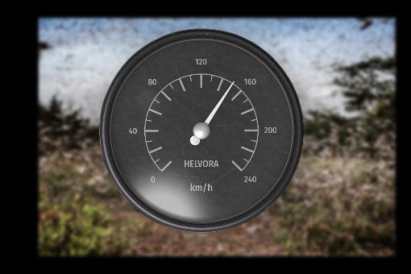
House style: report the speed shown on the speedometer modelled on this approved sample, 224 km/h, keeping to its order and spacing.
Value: 150 km/h
